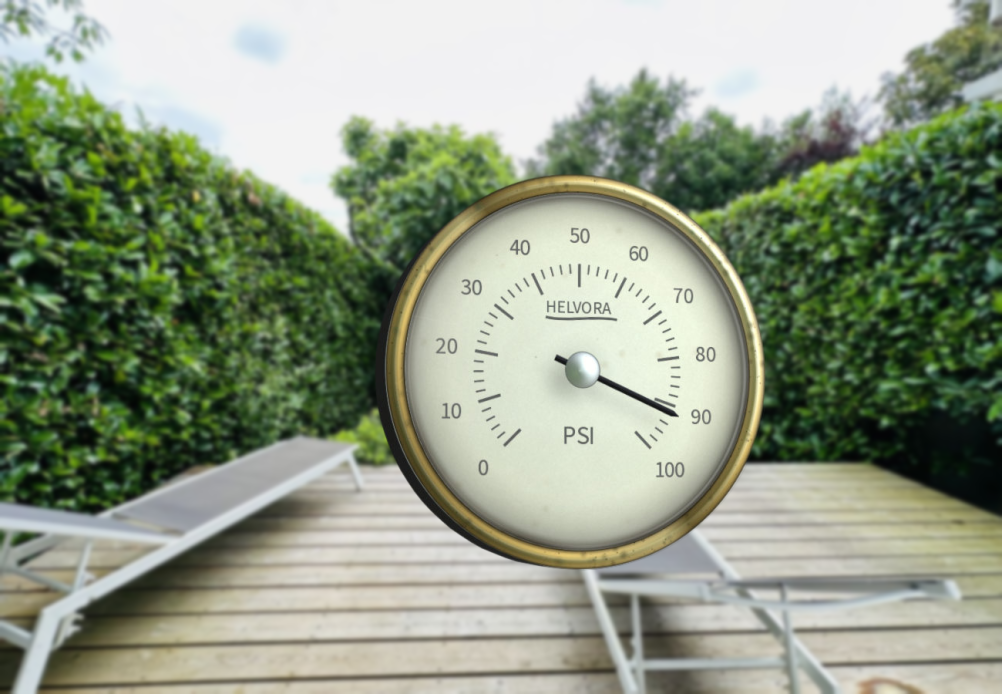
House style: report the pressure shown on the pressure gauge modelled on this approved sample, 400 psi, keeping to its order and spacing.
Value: 92 psi
